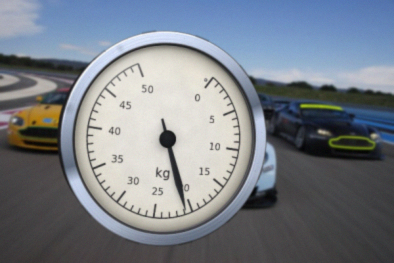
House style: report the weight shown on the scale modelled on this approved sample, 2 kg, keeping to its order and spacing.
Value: 21 kg
